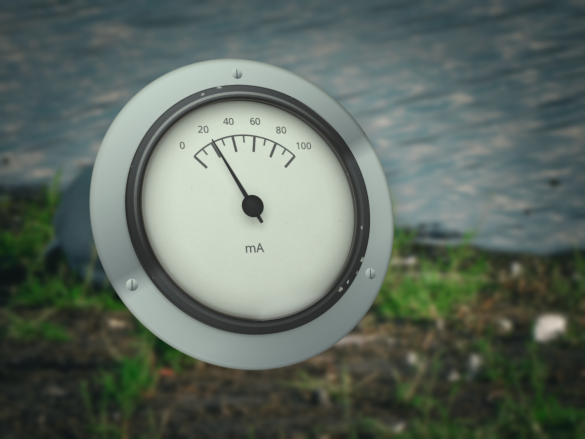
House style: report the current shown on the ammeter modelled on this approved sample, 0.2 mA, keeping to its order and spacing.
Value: 20 mA
